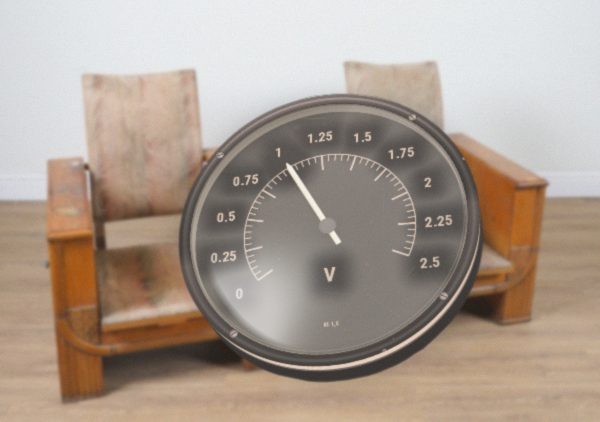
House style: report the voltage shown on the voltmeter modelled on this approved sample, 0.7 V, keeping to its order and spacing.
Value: 1 V
